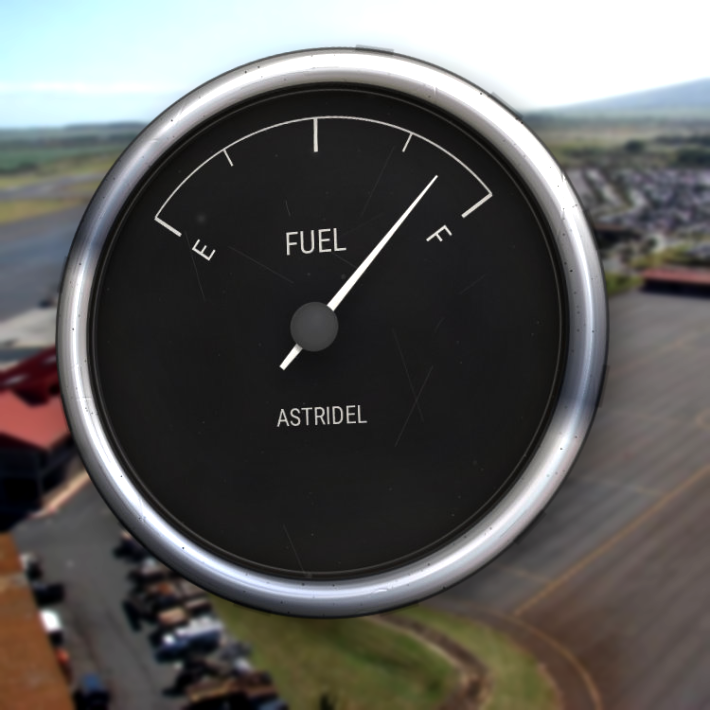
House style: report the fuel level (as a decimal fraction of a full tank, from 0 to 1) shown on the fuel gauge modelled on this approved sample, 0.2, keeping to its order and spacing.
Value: 0.875
